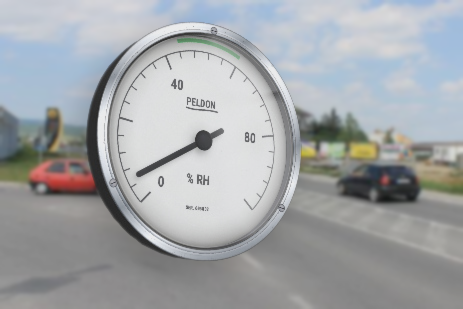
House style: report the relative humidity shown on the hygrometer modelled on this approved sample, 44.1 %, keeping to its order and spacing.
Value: 6 %
